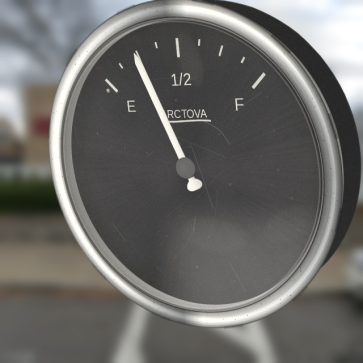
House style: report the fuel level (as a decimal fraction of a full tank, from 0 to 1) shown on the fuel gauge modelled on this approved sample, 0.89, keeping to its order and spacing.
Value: 0.25
